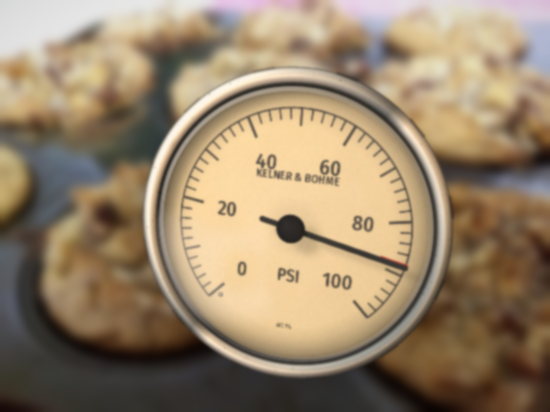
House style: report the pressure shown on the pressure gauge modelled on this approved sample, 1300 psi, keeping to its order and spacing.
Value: 88 psi
